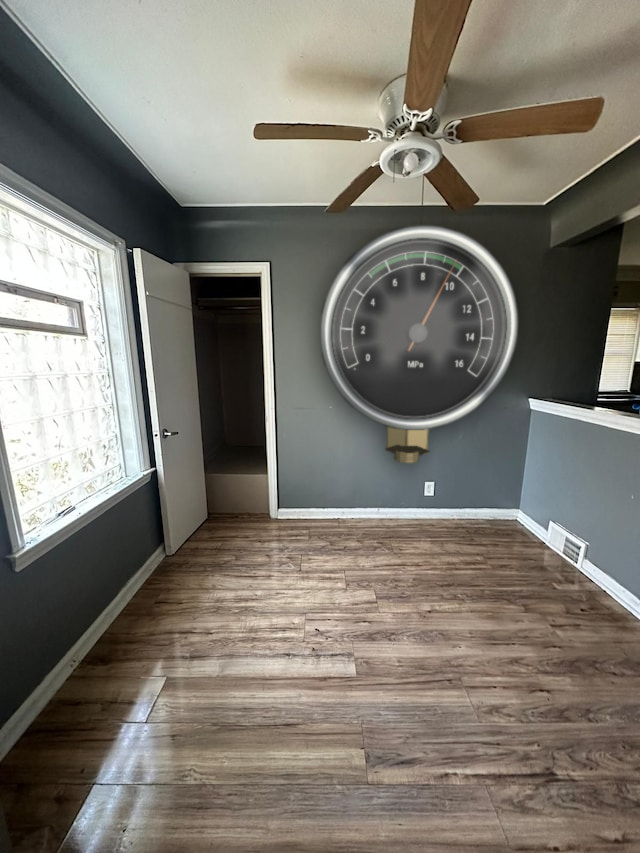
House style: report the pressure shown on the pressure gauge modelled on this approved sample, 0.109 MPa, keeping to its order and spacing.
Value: 9.5 MPa
